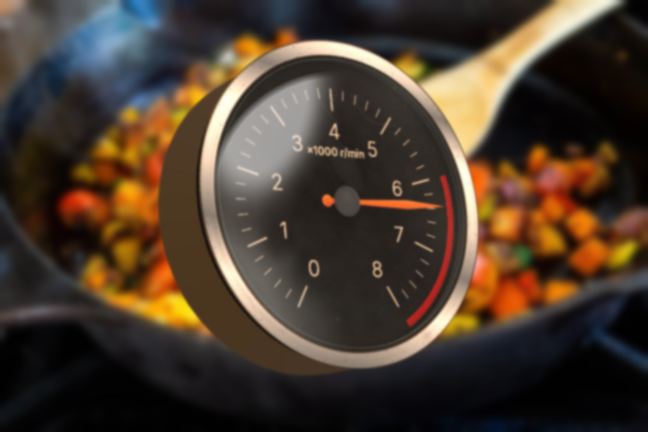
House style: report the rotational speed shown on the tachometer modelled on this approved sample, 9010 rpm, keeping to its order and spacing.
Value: 6400 rpm
